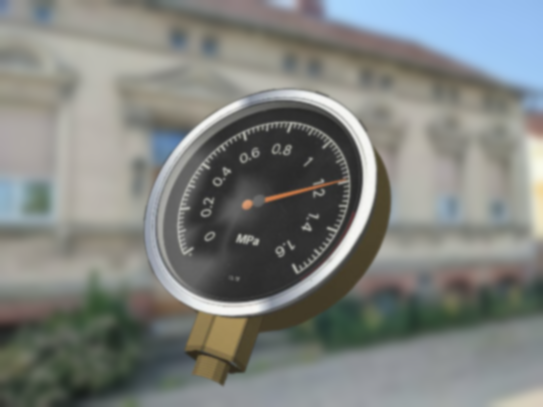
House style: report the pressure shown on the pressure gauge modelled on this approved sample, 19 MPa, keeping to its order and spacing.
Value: 1.2 MPa
